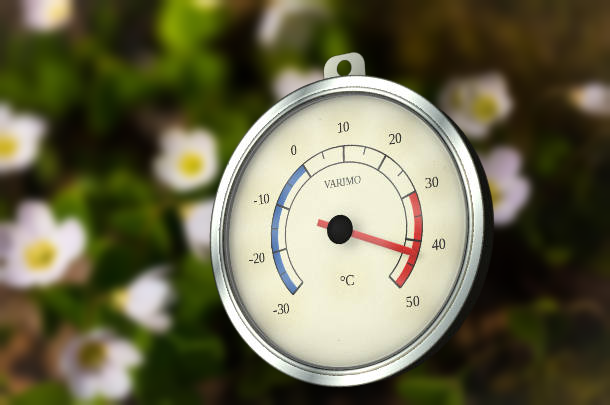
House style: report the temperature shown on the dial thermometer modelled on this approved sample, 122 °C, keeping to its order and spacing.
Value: 42.5 °C
